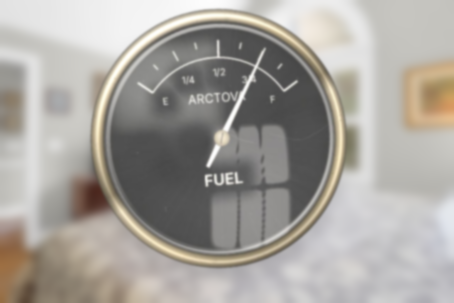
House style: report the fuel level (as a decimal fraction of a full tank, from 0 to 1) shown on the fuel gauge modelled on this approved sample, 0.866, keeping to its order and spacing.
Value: 0.75
